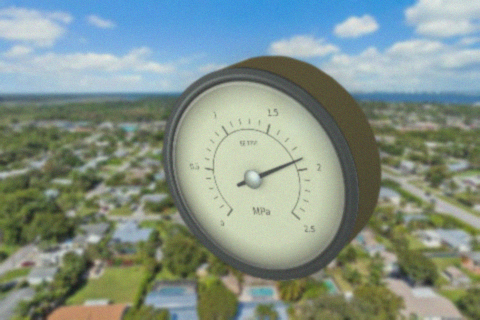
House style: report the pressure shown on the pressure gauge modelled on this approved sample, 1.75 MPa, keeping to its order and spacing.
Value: 1.9 MPa
